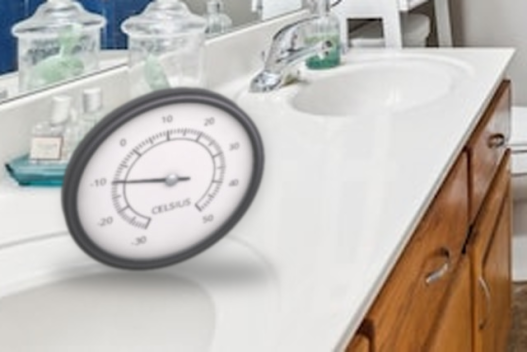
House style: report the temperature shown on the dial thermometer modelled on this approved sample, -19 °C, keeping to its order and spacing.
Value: -10 °C
